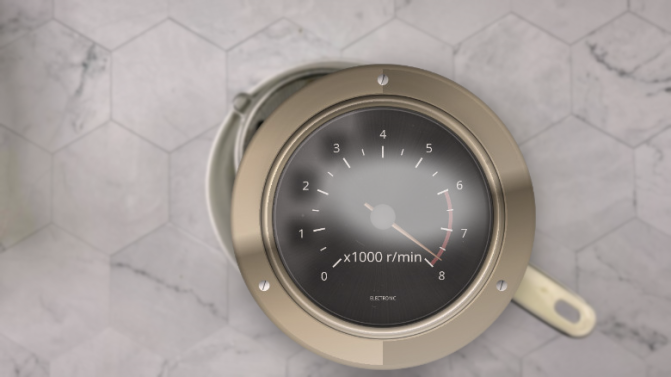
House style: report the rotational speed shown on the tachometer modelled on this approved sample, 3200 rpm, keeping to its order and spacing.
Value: 7750 rpm
